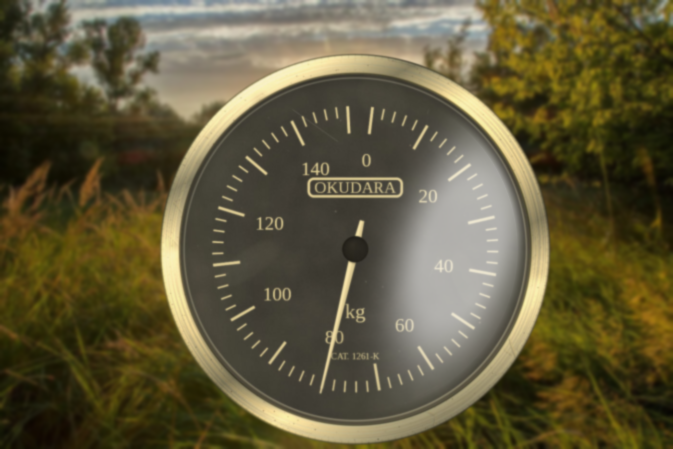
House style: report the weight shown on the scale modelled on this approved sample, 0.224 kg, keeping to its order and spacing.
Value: 80 kg
